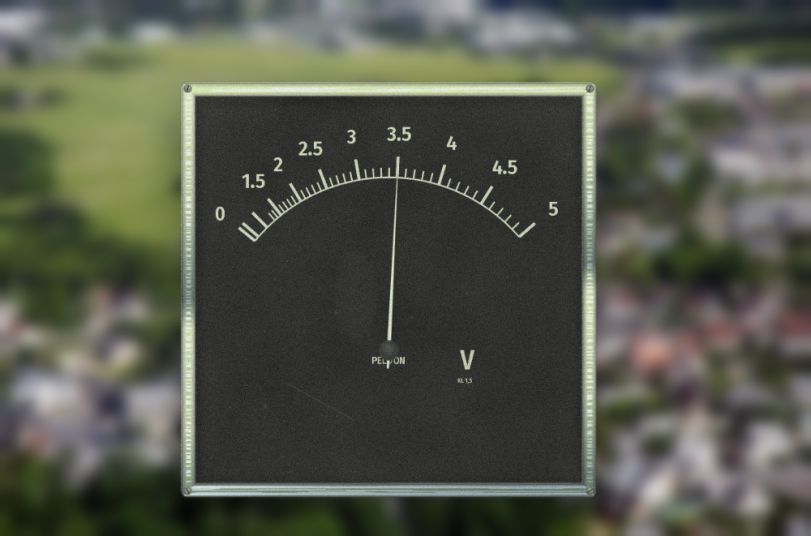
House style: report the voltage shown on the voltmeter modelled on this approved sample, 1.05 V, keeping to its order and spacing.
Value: 3.5 V
